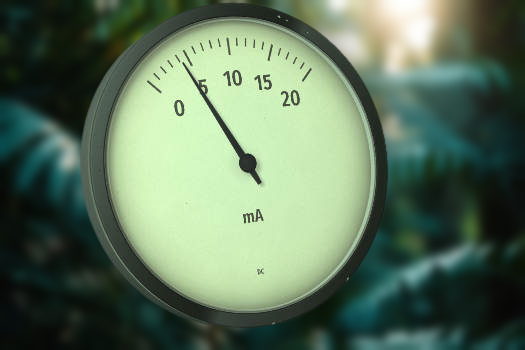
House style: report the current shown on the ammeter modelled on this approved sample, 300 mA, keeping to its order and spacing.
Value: 4 mA
